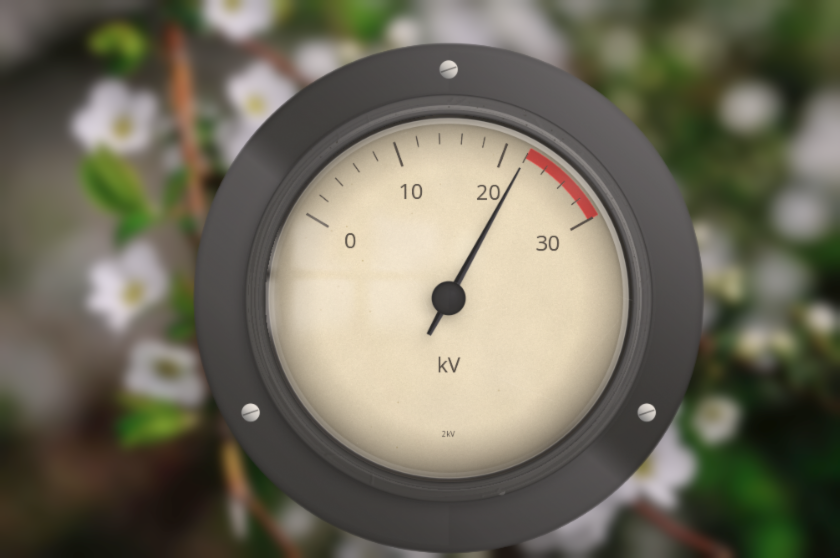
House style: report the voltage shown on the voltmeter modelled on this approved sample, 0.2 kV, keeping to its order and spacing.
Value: 22 kV
